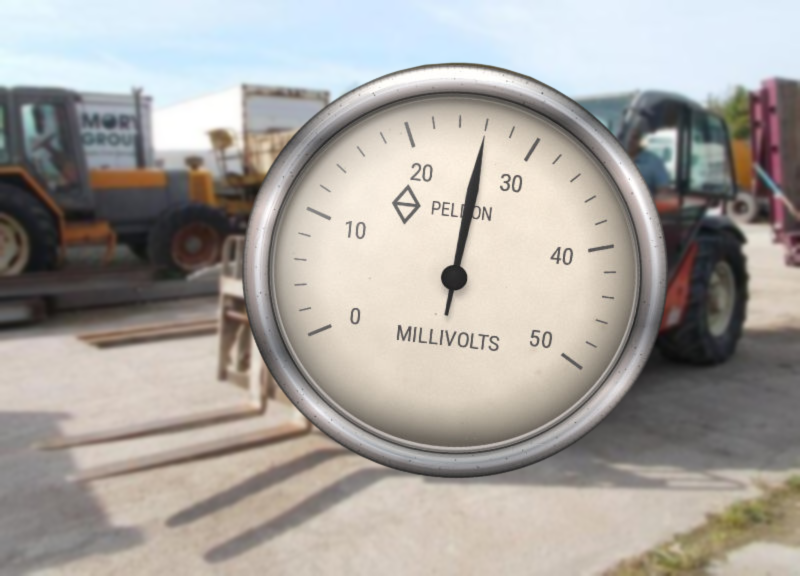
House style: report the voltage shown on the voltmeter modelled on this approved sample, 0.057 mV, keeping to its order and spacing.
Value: 26 mV
